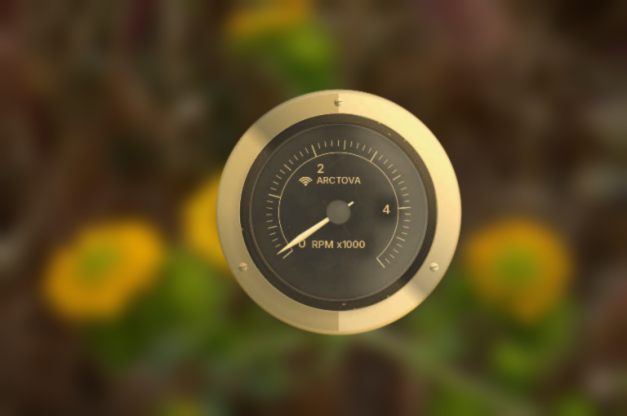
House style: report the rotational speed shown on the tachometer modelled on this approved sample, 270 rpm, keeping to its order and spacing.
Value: 100 rpm
